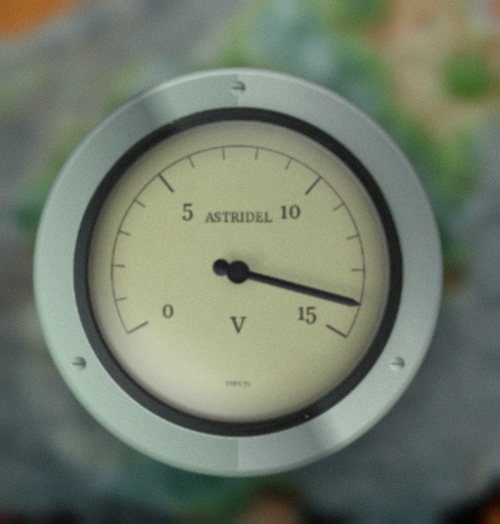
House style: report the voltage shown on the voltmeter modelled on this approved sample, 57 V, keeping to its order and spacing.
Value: 14 V
